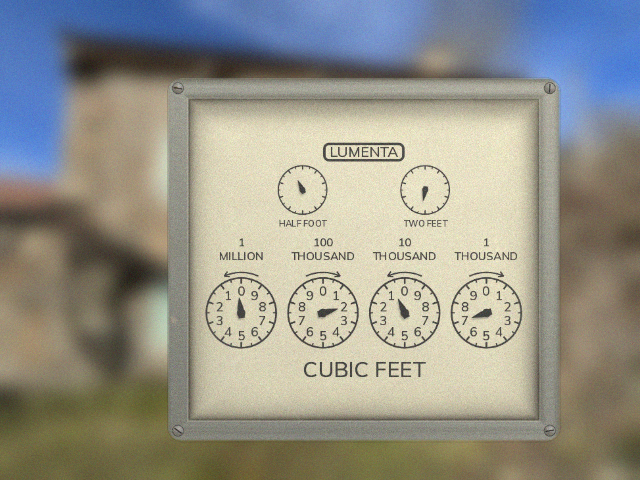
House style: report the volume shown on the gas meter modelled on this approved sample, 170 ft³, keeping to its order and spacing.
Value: 20700 ft³
